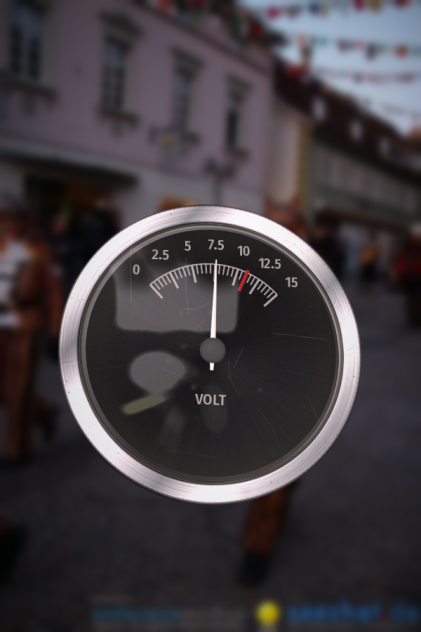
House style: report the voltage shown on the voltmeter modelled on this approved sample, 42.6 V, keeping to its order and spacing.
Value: 7.5 V
